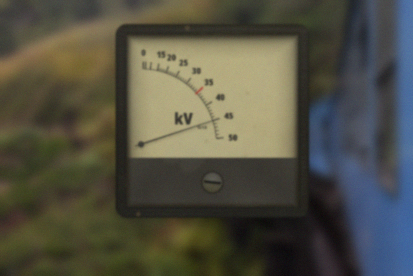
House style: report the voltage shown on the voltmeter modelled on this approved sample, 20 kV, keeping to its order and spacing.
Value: 45 kV
